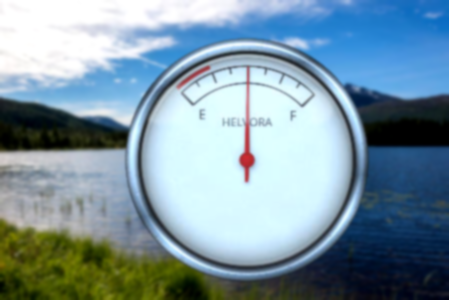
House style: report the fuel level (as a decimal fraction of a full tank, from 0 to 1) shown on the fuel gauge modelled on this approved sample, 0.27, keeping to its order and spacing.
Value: 0.5
